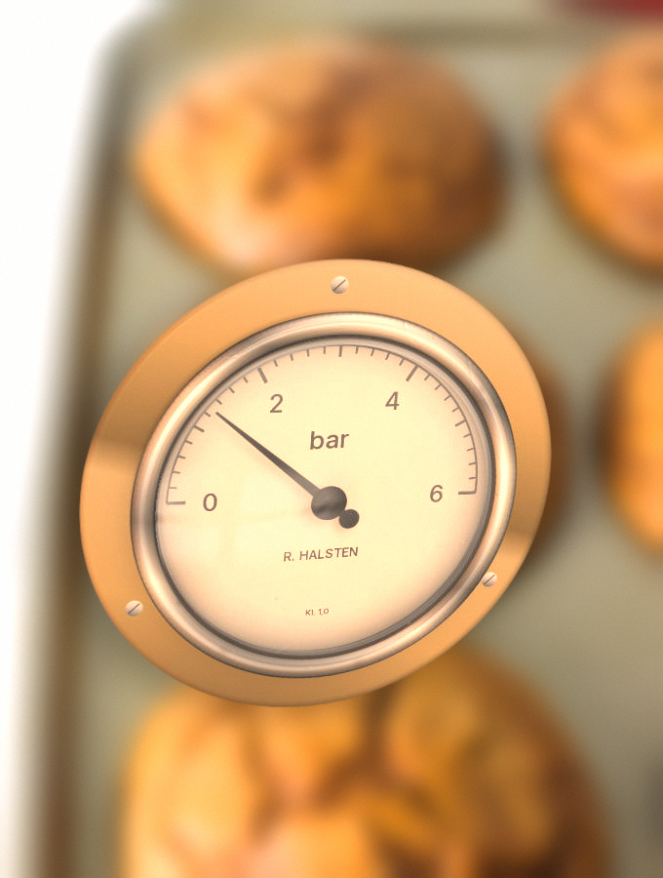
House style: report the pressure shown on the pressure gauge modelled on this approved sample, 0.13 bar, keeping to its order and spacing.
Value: 1.3 bar
